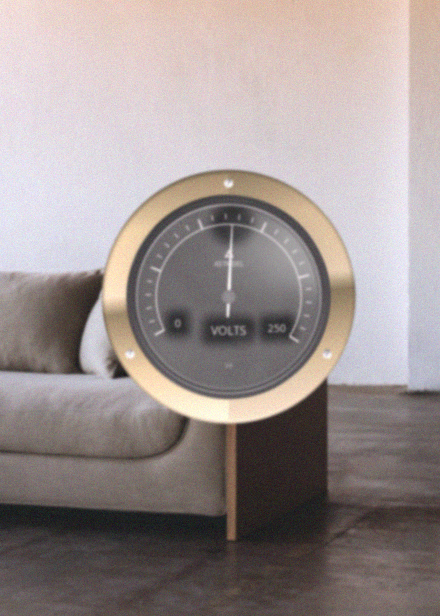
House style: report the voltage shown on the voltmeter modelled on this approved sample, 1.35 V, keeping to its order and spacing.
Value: 125 V
